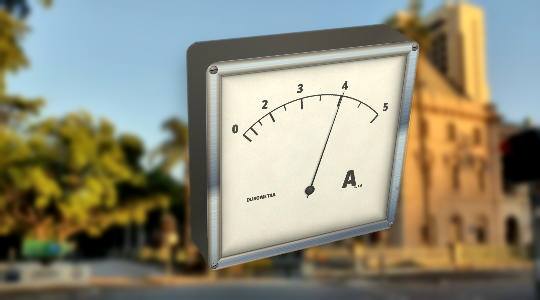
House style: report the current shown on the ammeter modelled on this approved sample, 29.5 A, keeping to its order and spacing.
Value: 4 A
